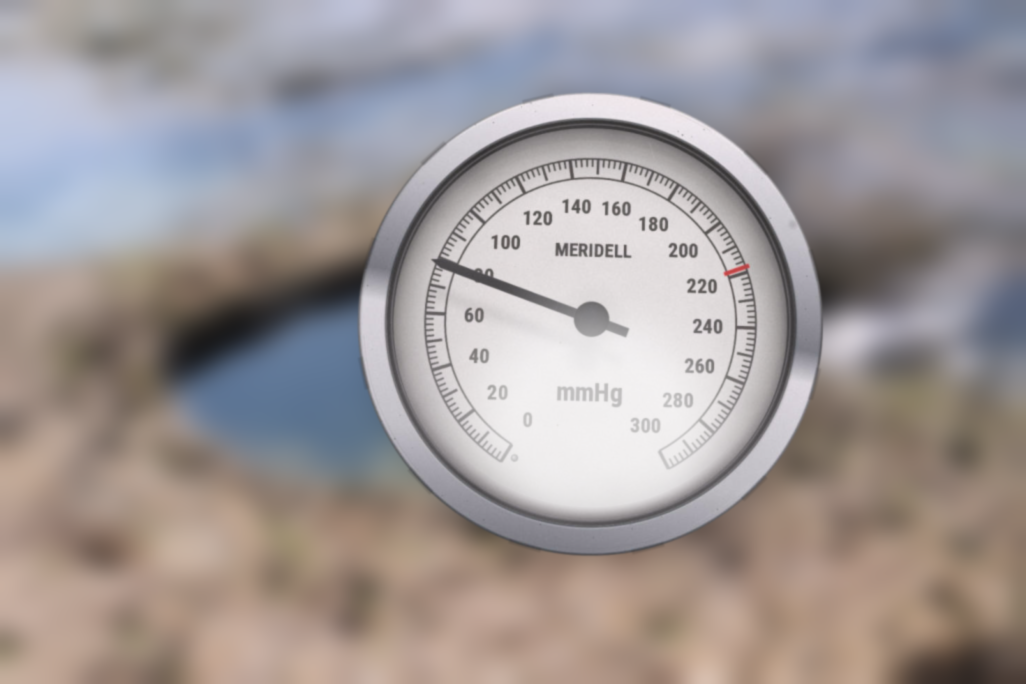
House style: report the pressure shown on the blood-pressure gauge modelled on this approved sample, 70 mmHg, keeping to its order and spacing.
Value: 78 mmHg
